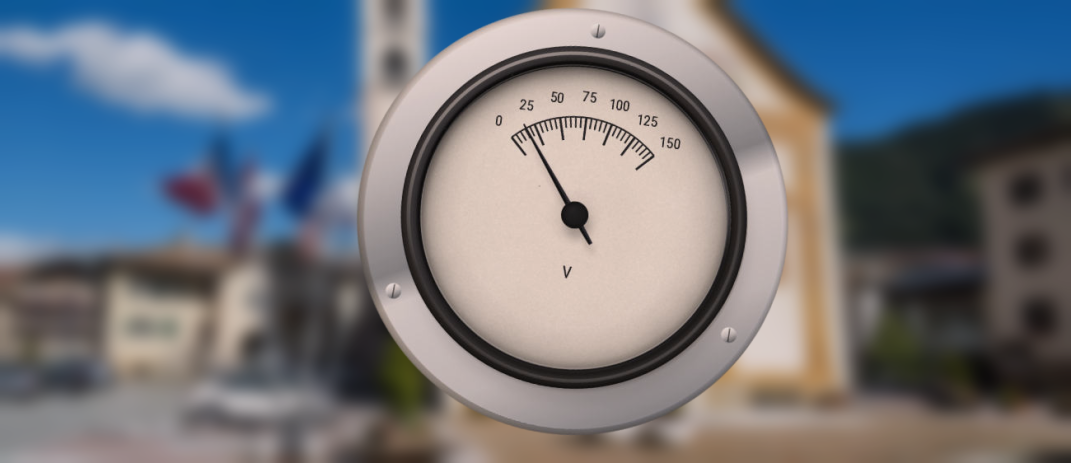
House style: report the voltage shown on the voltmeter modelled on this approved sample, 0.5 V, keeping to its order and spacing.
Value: 15 V
